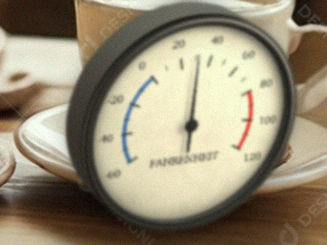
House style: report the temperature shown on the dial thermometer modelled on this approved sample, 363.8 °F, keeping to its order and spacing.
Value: 30 °F
